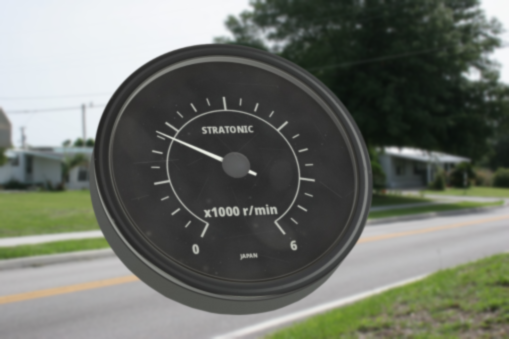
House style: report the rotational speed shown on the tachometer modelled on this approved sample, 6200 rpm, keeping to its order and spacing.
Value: 1750 rpm
